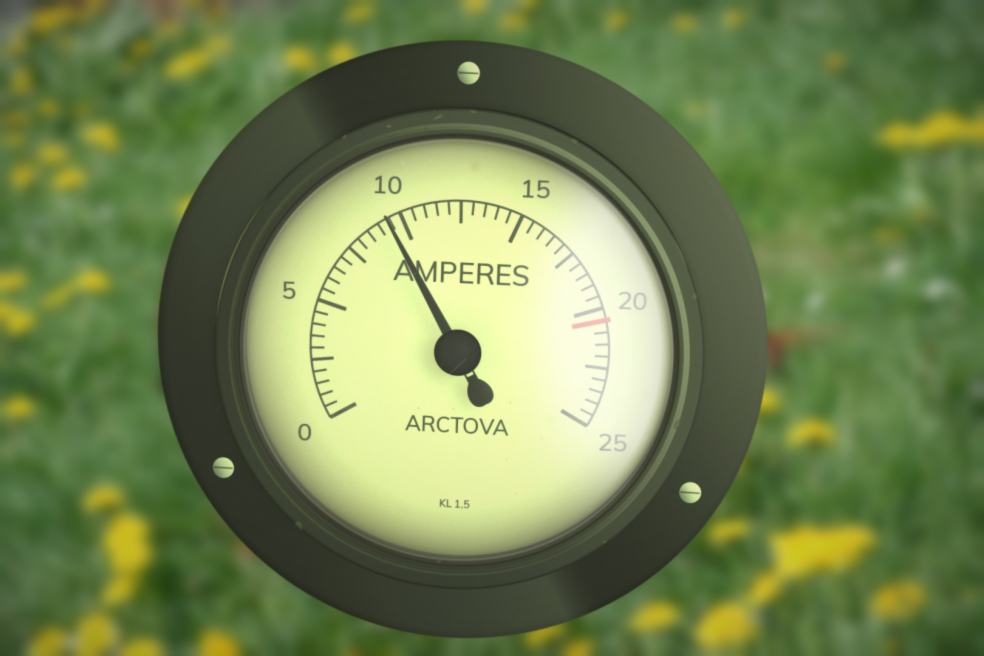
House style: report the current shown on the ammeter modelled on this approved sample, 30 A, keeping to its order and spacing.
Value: 9.5 A
